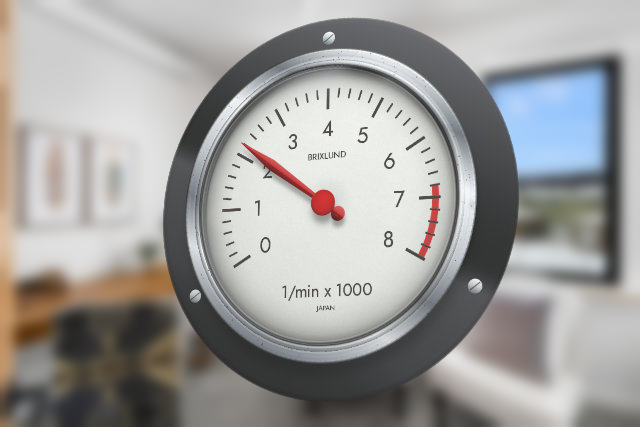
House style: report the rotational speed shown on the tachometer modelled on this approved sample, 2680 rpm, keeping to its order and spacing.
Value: 2200 rpm
